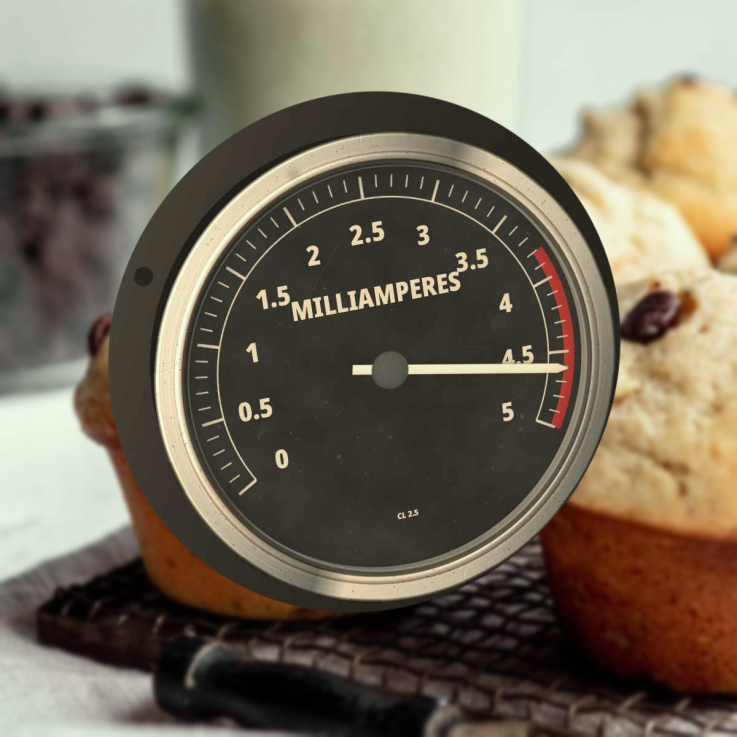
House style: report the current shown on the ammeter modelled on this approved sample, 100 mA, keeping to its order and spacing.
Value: 4.6 mA
